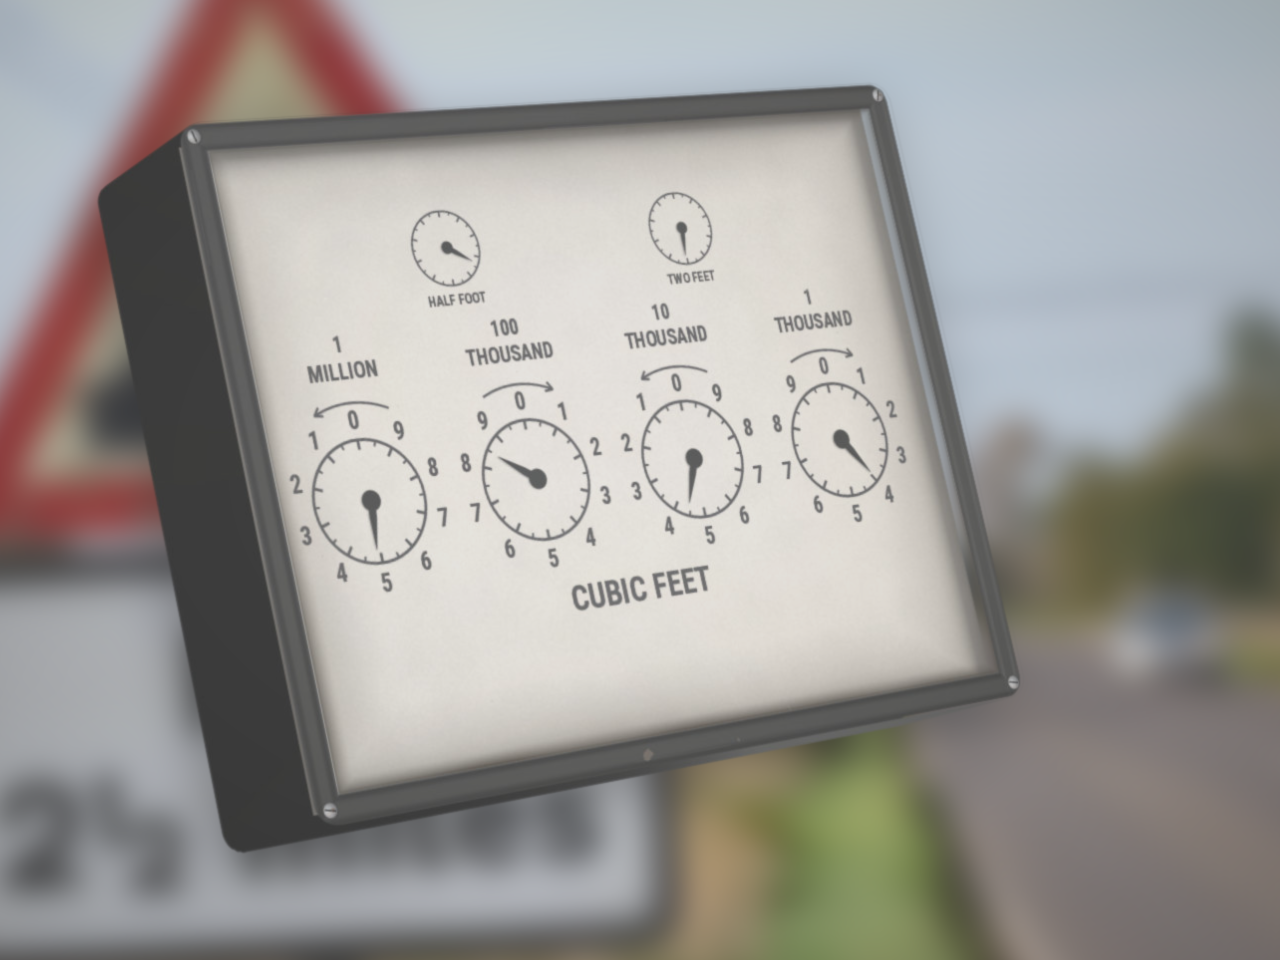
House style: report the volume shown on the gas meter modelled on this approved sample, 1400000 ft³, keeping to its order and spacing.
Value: 484400 ft³
